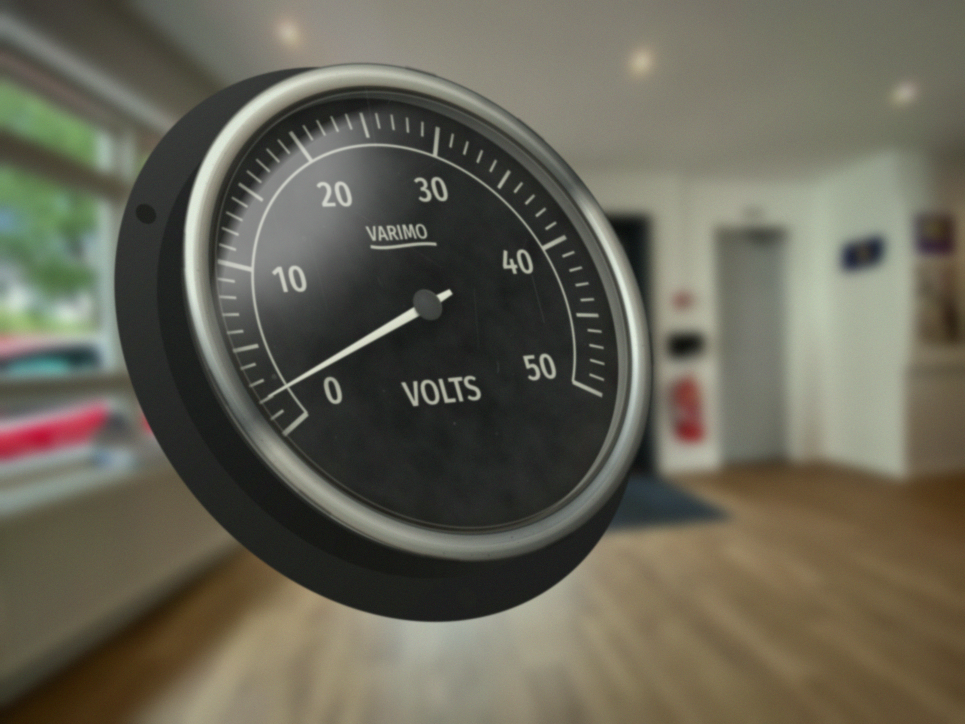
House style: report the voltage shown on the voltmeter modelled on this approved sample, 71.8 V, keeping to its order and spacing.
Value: 2 V
